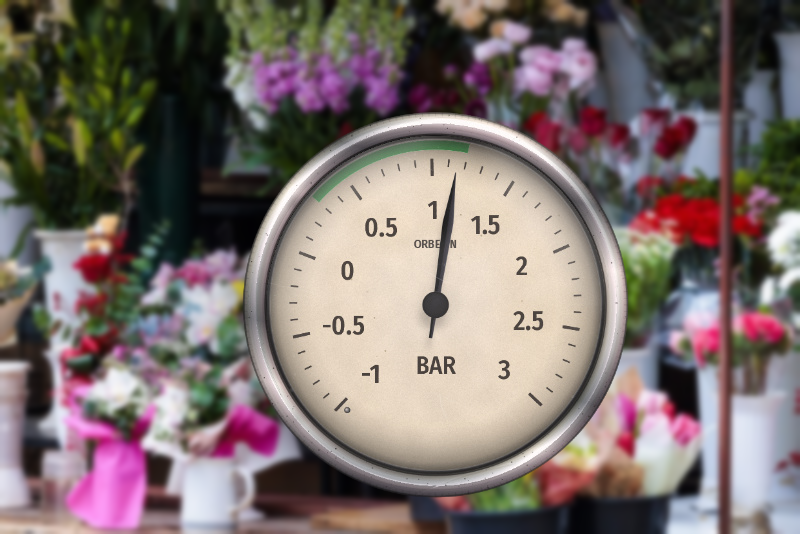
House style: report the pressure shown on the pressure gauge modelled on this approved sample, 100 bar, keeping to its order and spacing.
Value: 1.15 bar
